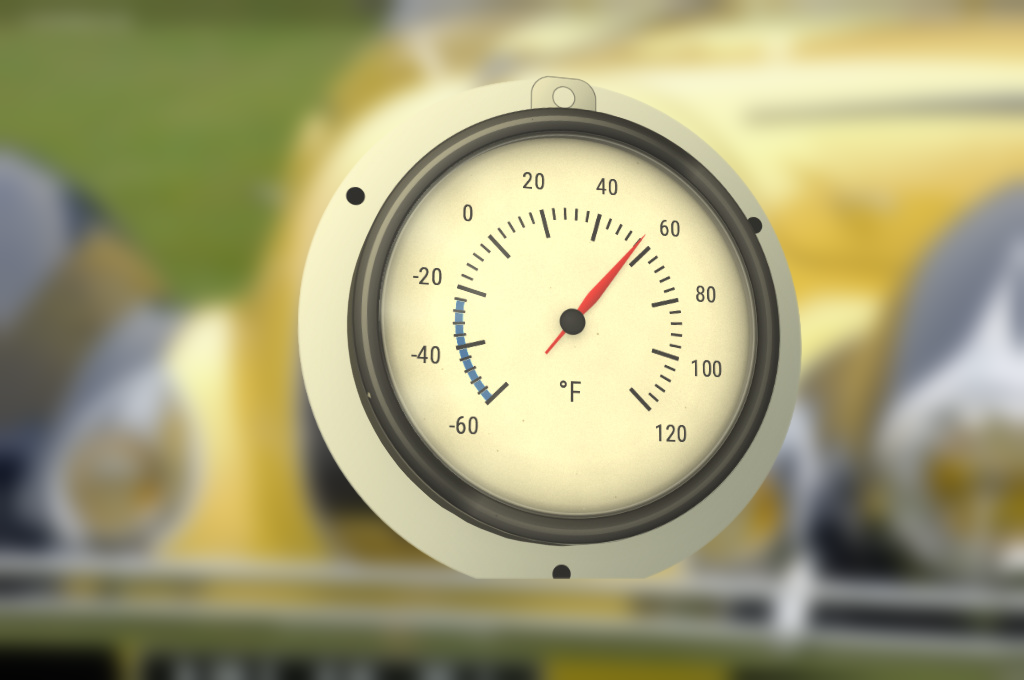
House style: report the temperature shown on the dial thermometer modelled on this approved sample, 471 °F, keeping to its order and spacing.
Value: 56 °F
